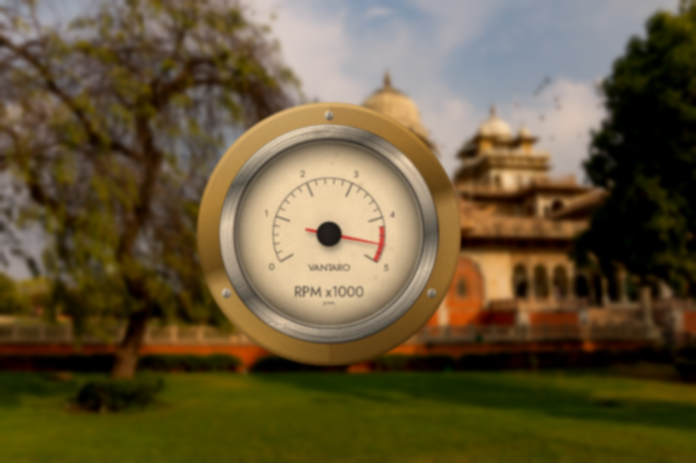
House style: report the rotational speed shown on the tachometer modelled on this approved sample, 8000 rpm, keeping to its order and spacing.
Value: 4600 rpm
